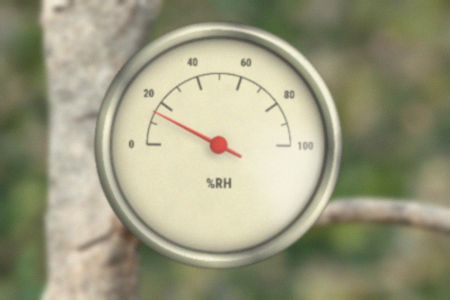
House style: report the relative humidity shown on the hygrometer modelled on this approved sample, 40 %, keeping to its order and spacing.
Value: 15 %
